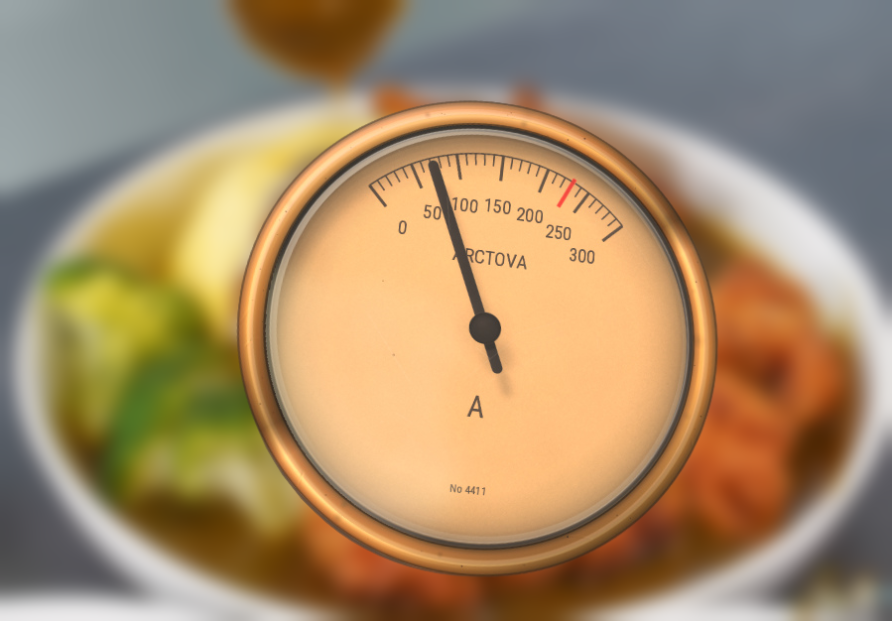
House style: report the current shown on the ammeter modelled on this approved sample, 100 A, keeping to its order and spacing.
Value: 70 A
